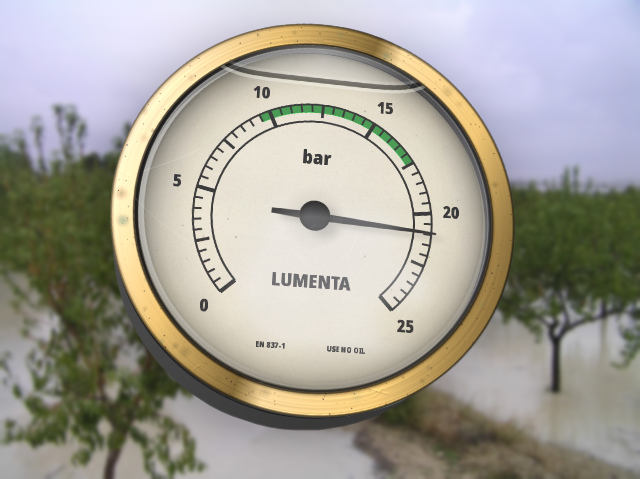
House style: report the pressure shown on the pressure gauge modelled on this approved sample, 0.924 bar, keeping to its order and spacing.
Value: 21 bar
